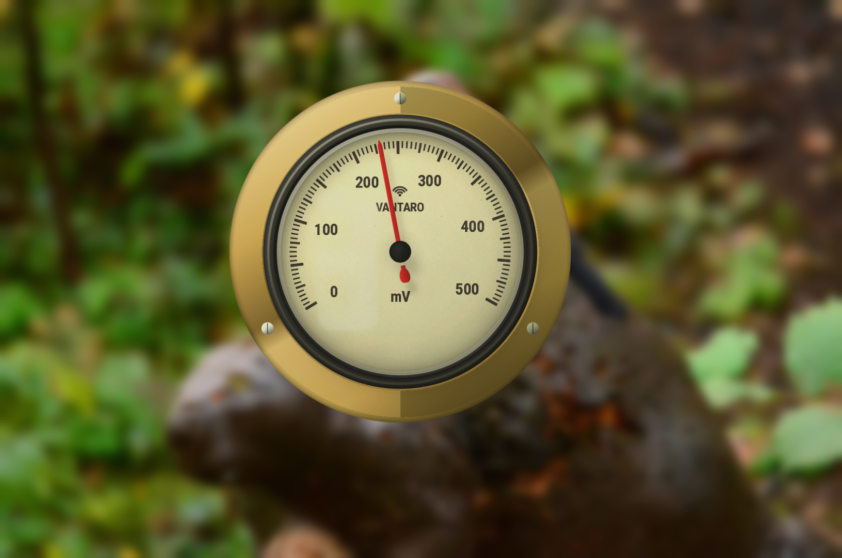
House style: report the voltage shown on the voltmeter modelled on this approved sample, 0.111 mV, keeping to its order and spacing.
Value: 230 mV
